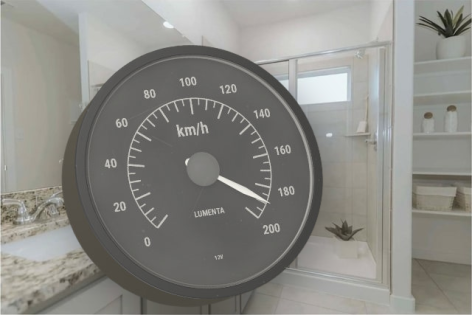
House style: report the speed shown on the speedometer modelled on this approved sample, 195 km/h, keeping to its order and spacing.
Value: 190 km/h
